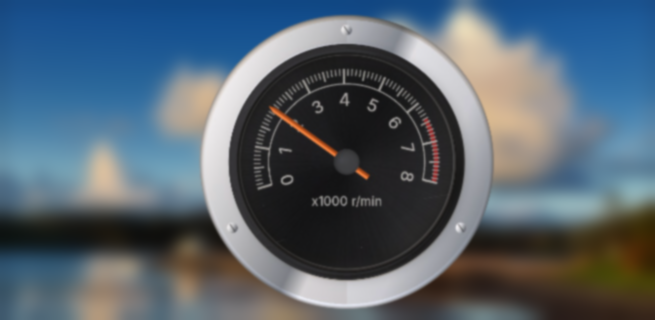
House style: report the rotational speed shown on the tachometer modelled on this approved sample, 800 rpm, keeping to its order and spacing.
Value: 2000 rpm
